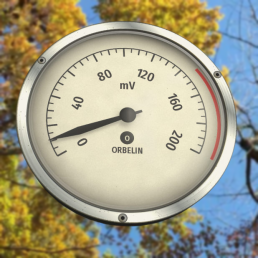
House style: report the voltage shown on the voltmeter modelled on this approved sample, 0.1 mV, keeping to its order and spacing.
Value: 10 mV
